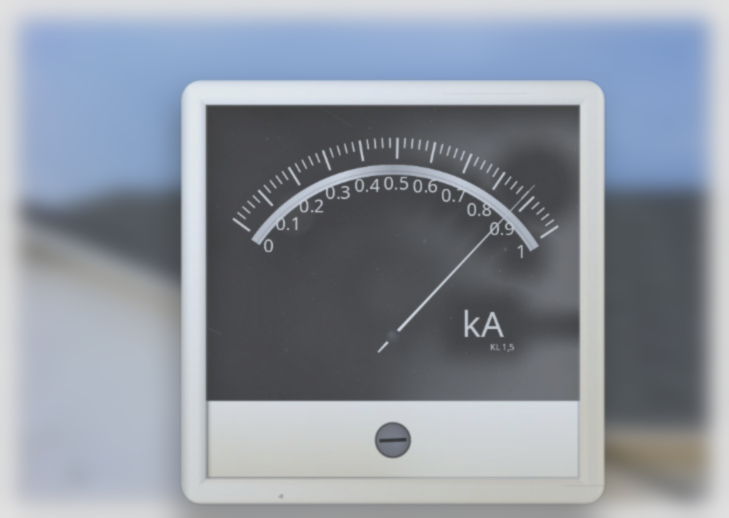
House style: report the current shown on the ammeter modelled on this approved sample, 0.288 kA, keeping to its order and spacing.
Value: 0.88 kA
